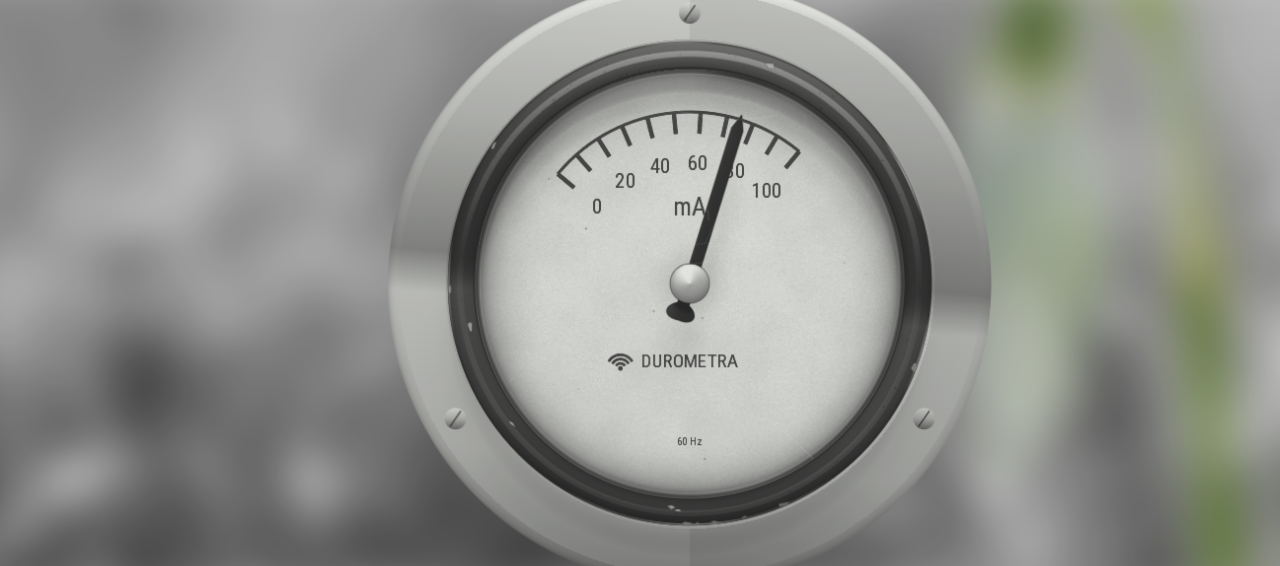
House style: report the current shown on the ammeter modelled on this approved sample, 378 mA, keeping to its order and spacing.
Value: 75 mA
